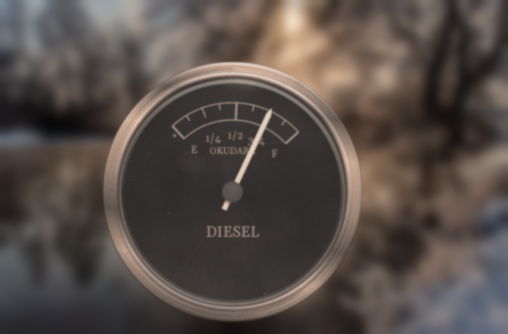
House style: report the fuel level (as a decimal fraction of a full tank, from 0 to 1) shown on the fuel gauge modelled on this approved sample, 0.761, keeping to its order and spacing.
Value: 0.75
